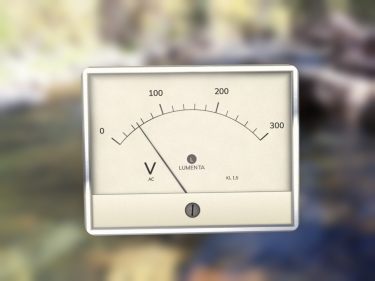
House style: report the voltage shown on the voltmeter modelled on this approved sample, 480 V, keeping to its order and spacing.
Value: 50 V
